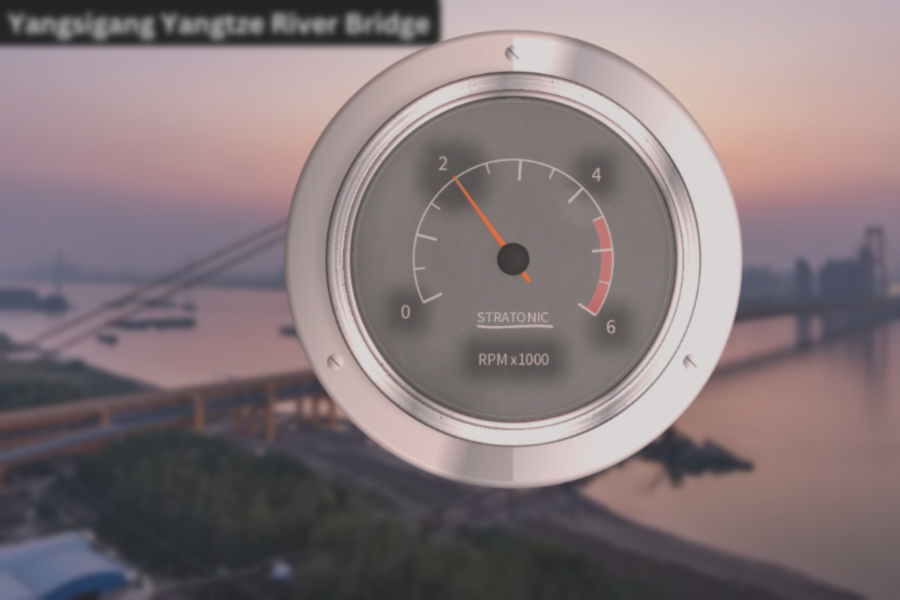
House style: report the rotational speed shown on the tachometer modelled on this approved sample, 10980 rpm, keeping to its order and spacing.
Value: 2000 rpm
